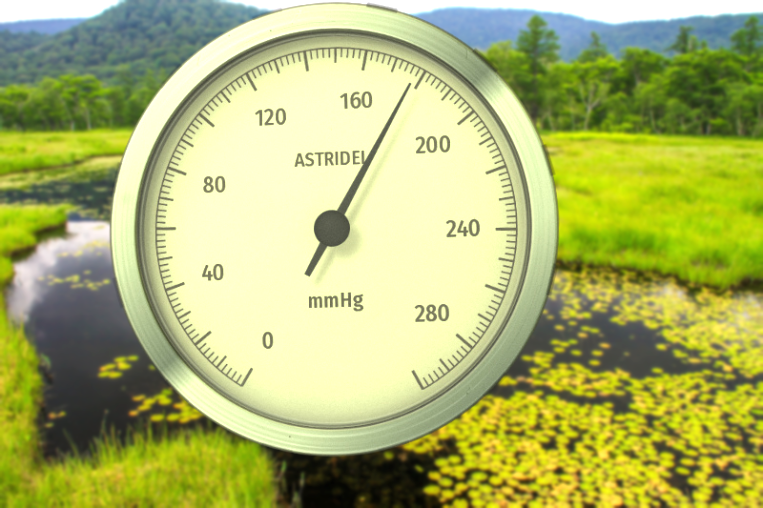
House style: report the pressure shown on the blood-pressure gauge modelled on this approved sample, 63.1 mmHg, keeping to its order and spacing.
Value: 178 mmHg
